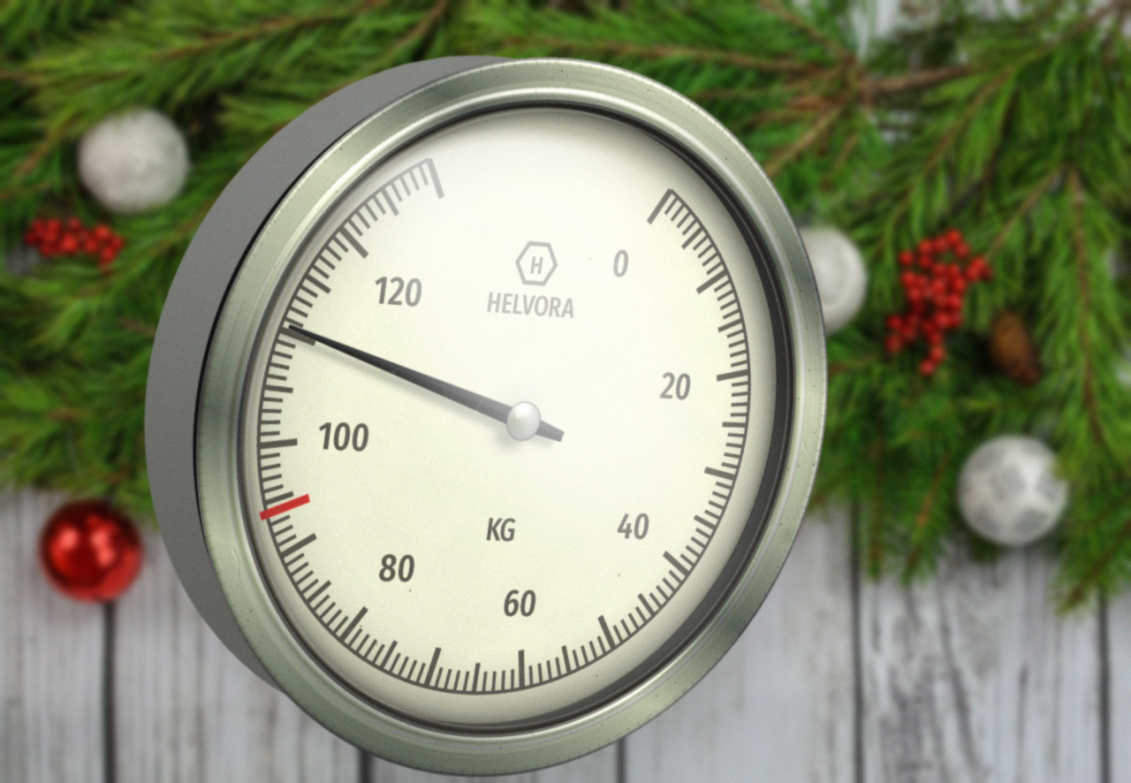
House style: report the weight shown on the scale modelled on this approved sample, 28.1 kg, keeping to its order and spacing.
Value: 110.5 kg
